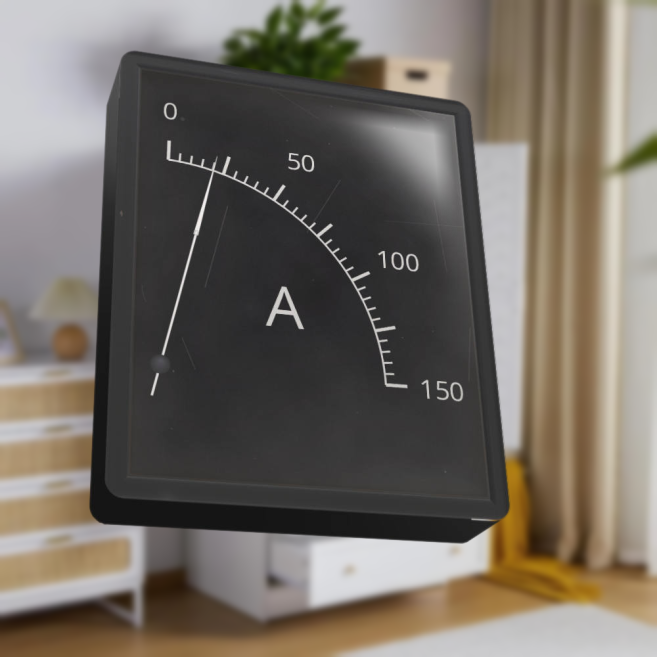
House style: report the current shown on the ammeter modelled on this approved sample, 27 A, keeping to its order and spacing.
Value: 20 A
